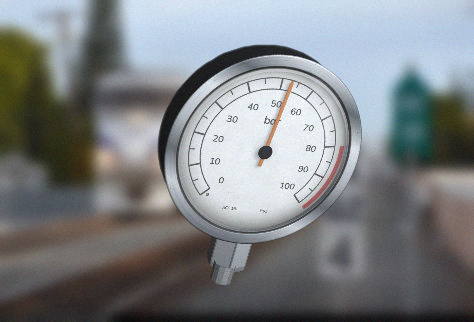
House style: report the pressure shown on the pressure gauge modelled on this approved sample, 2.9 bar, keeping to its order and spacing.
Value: 52.5 bar
